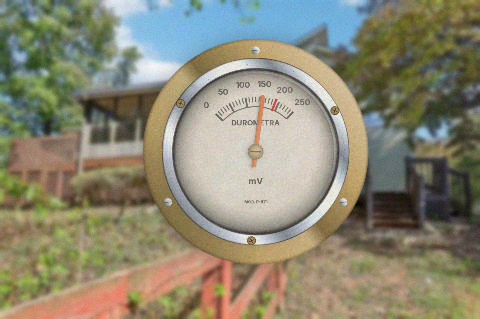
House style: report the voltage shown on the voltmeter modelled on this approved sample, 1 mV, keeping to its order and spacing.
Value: 150 mV
